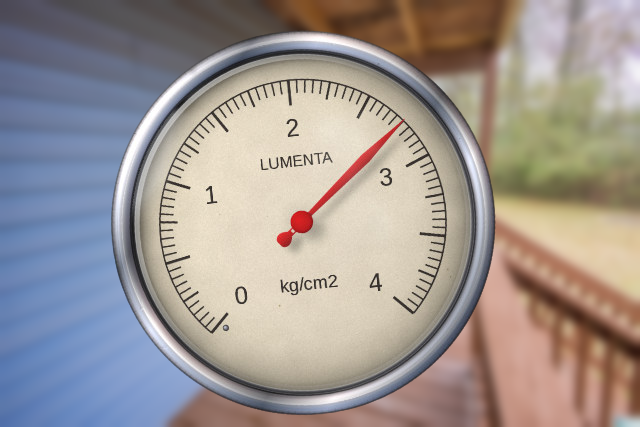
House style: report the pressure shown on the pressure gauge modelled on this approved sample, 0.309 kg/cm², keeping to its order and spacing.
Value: 2.75 kg/cm²
